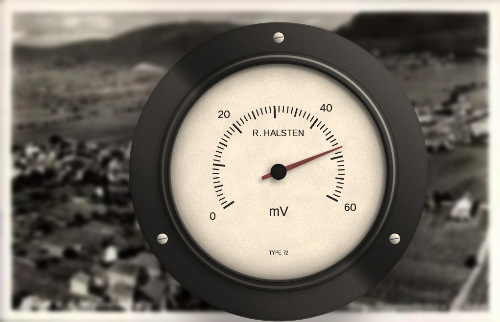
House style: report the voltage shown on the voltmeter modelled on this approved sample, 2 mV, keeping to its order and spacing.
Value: 48 mV
